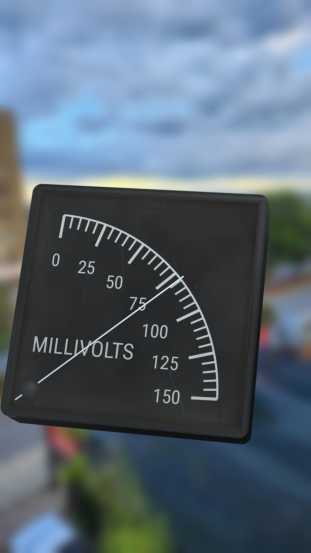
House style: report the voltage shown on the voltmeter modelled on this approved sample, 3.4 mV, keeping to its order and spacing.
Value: 80 mV
